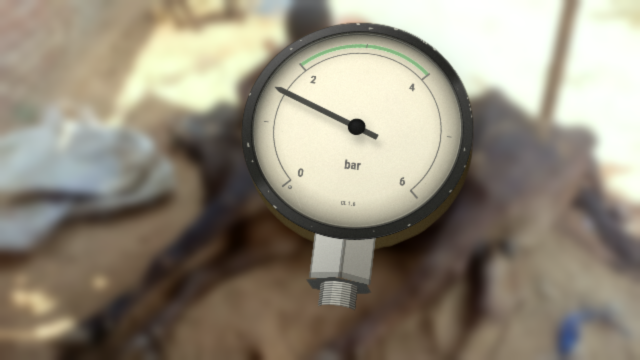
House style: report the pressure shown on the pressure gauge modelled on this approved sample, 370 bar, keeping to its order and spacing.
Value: 1.5 bar
